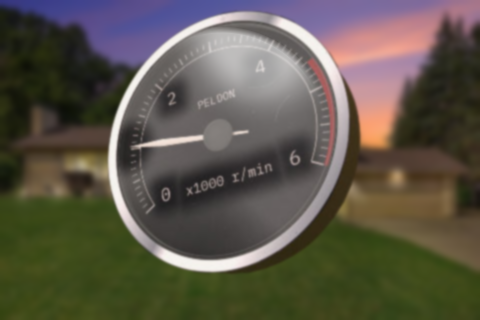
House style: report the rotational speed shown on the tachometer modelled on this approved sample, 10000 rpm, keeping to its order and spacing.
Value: 1000 rpm
